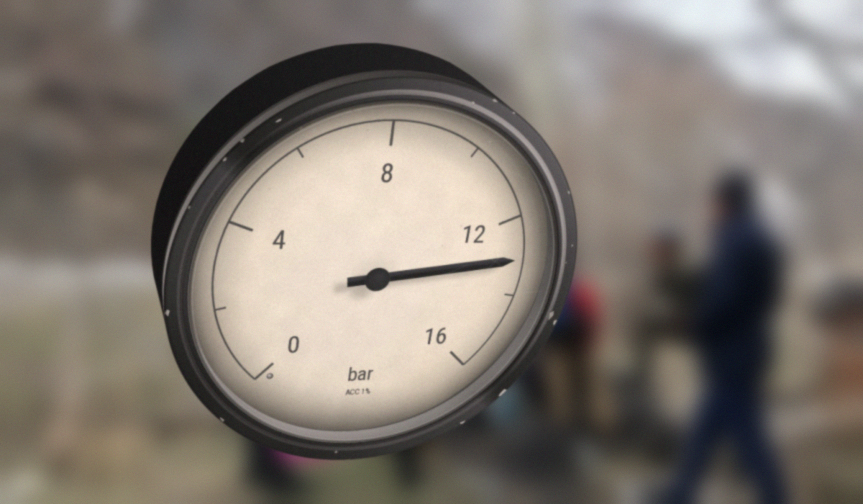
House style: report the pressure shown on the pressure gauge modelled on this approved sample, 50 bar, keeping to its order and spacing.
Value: 13 bar
